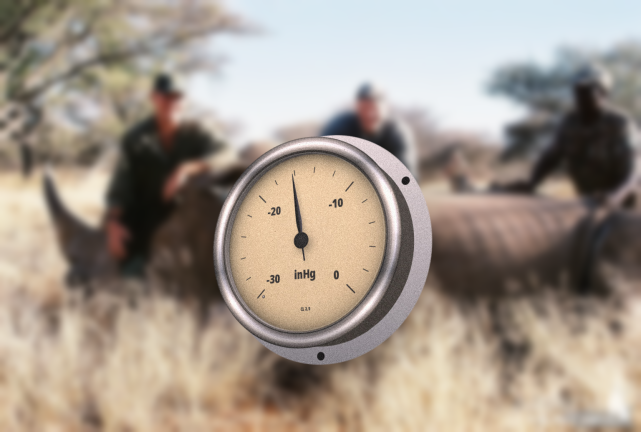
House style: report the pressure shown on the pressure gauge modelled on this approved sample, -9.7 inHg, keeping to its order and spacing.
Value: -16 inHg
